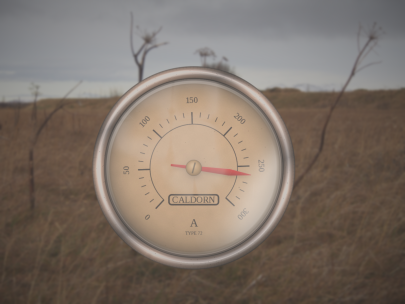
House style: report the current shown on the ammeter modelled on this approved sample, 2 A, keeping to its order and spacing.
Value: 260 A
